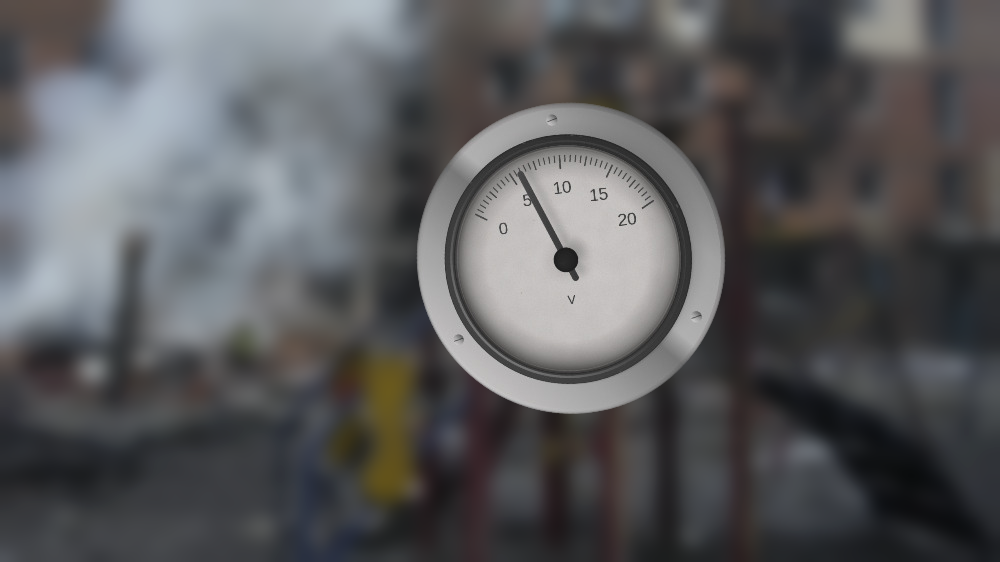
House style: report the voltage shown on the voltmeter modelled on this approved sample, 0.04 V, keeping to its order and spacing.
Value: 6 V
